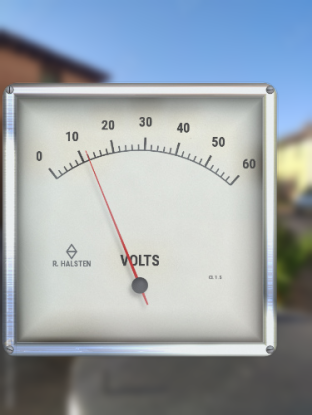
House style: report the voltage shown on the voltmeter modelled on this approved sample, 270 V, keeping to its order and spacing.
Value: 12 V
